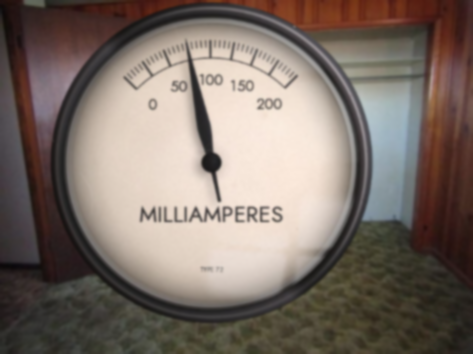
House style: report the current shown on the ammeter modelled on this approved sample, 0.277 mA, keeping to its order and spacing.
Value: 75 mA
